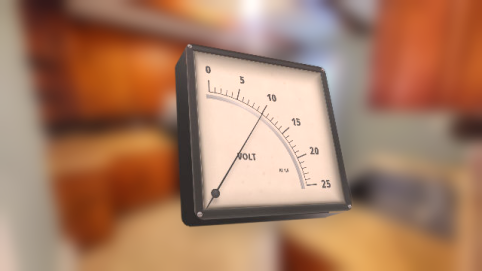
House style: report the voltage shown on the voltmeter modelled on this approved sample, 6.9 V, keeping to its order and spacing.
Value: 10 V
